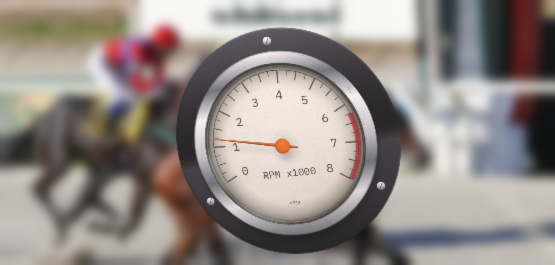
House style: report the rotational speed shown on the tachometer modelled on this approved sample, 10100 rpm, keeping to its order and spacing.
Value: 1250 rpm
